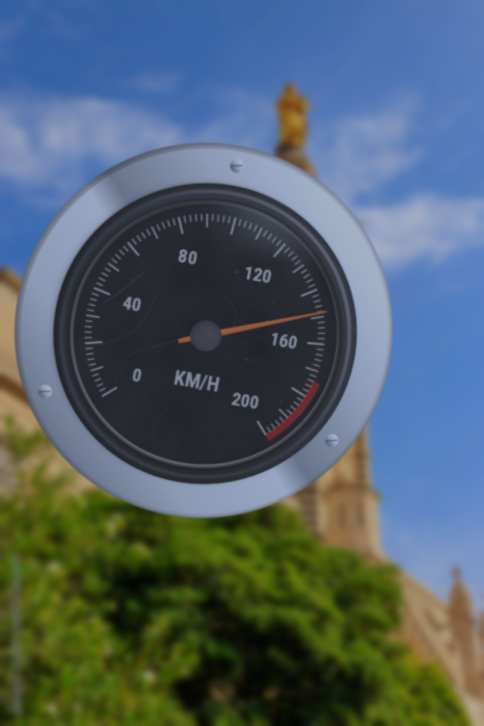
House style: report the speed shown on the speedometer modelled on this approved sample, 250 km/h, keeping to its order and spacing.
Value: 148 km/h
